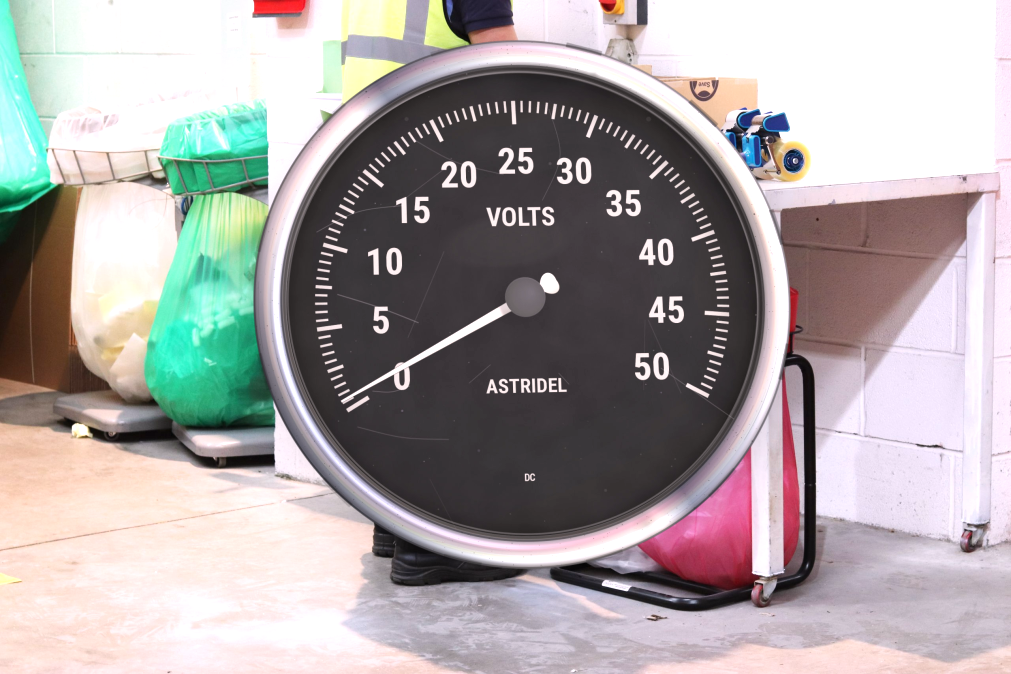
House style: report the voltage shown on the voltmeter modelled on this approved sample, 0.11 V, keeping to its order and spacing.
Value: 0.5 V
